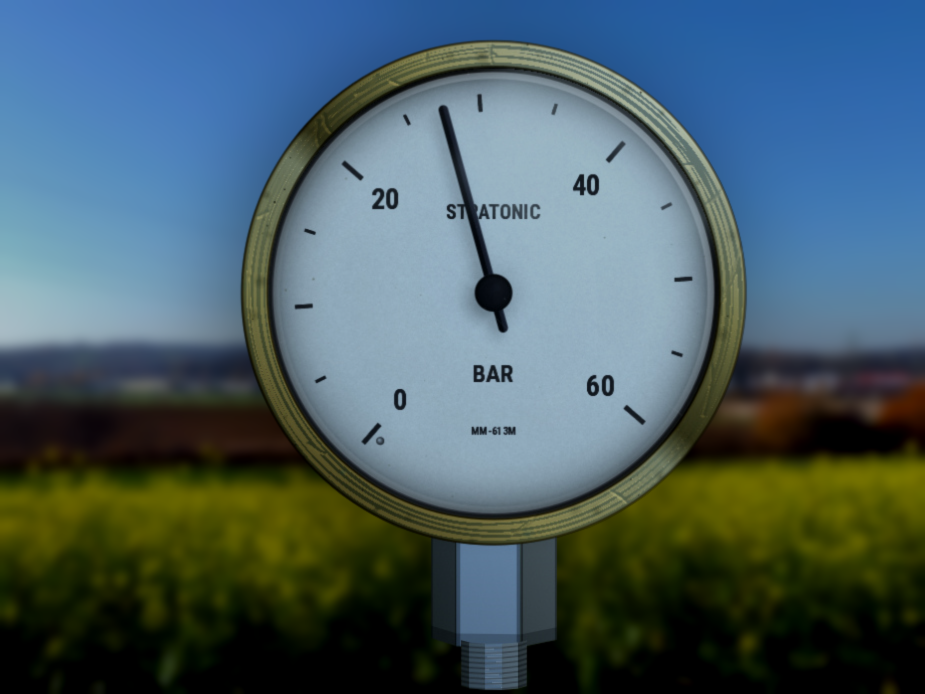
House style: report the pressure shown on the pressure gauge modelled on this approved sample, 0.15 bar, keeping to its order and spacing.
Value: 27.5 bar
